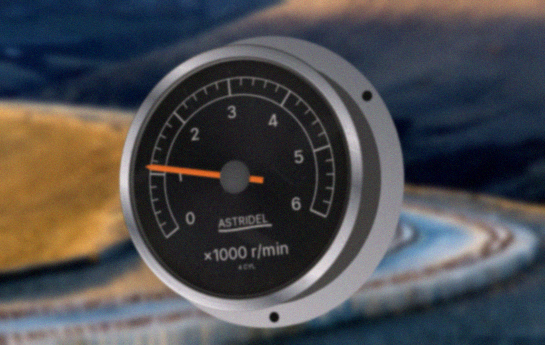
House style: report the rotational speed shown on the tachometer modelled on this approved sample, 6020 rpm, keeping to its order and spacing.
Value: 1100 rpm
